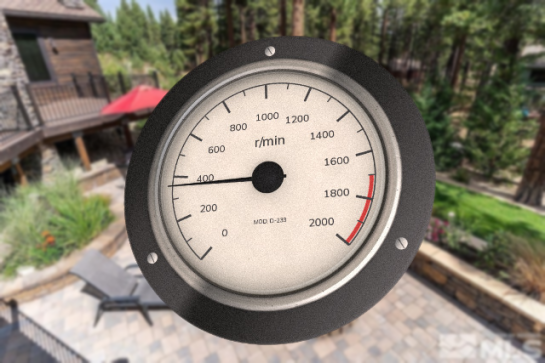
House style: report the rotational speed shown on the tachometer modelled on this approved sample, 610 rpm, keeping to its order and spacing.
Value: 350 rpm
